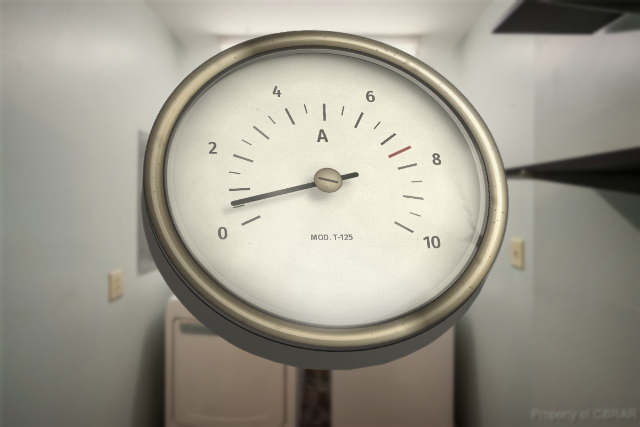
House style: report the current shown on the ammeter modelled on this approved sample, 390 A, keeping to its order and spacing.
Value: 0.5 A
